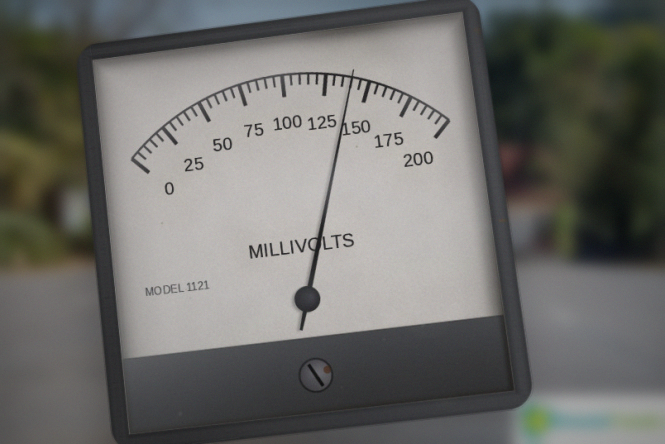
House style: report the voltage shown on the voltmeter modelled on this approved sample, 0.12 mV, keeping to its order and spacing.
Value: 140 mV
